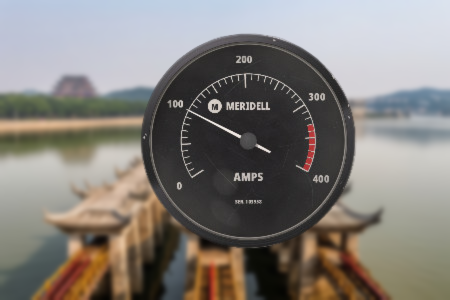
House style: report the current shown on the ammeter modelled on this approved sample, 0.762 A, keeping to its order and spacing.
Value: 100 A
